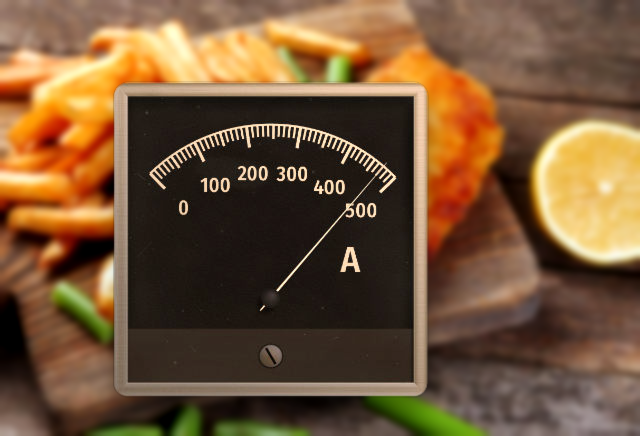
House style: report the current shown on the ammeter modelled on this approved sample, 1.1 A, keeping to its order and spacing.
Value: 470 A
